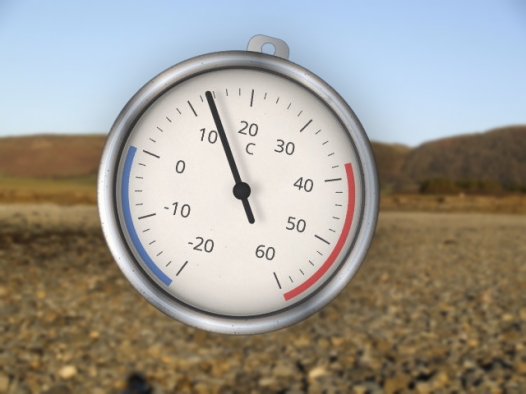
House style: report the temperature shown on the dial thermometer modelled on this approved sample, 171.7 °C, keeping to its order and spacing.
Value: 13 °C
